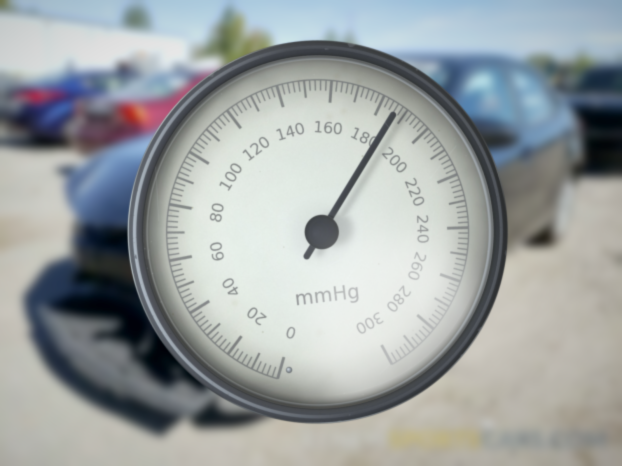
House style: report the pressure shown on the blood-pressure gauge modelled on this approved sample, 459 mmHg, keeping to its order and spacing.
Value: 186 mmHg
